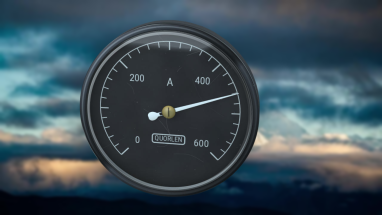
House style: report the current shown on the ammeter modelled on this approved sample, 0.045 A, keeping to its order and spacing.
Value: 460 A
